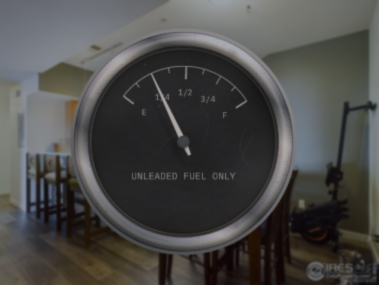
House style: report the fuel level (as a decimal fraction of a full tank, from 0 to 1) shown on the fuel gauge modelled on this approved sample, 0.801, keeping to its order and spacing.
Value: 0.25
